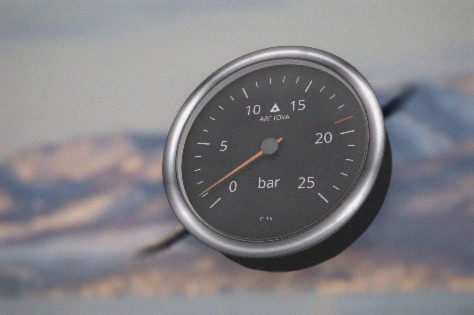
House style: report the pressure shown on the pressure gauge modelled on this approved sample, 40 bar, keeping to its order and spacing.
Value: 1 bar
